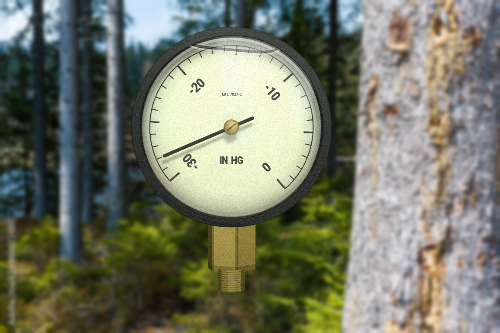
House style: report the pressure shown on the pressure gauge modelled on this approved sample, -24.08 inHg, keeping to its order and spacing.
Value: -28 inHg
